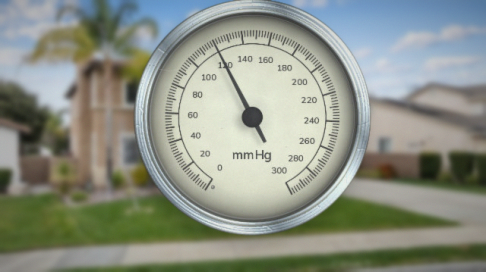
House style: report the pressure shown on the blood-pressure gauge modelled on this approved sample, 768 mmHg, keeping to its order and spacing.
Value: 120 mmHg
